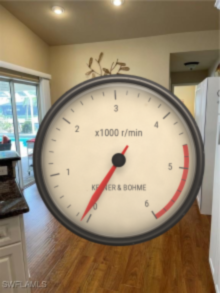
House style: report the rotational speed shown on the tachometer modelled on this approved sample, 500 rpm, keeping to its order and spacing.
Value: 100 rpm
